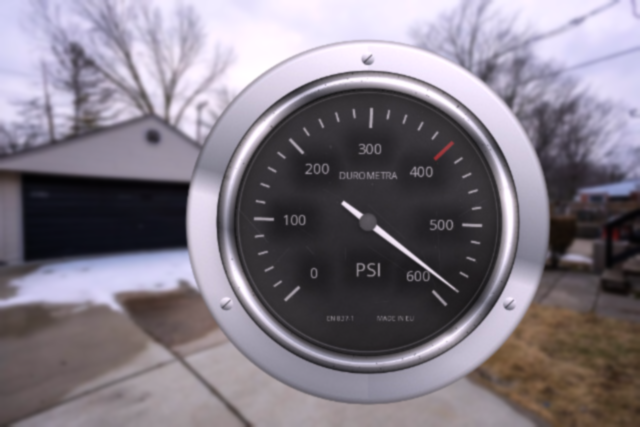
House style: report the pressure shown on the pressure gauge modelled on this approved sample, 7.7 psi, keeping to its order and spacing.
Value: 580 psi
